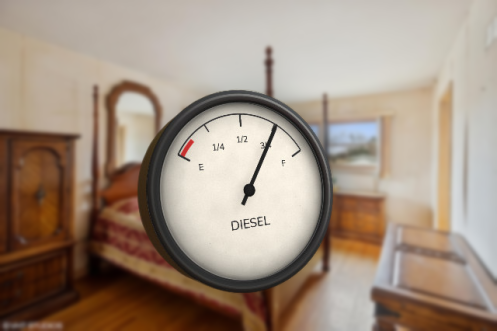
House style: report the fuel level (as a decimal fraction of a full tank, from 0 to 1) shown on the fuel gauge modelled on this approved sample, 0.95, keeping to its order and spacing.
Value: 0.75
